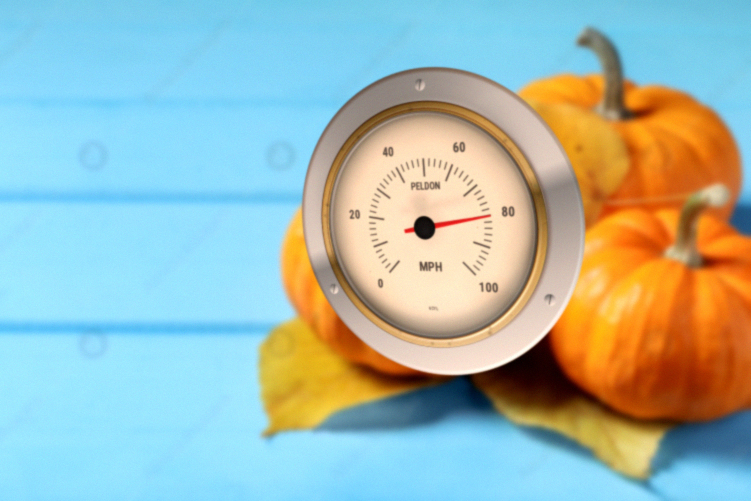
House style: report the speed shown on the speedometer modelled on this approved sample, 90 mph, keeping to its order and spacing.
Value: 80 mph
